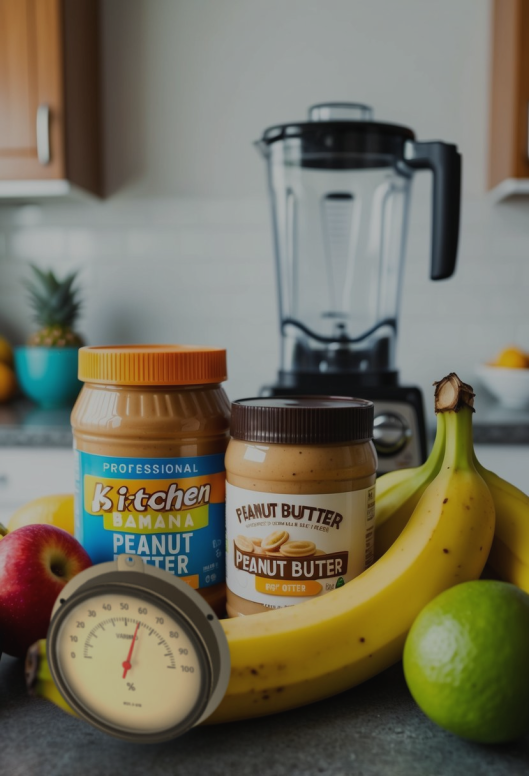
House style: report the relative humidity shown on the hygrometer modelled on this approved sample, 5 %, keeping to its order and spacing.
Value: 60 %
